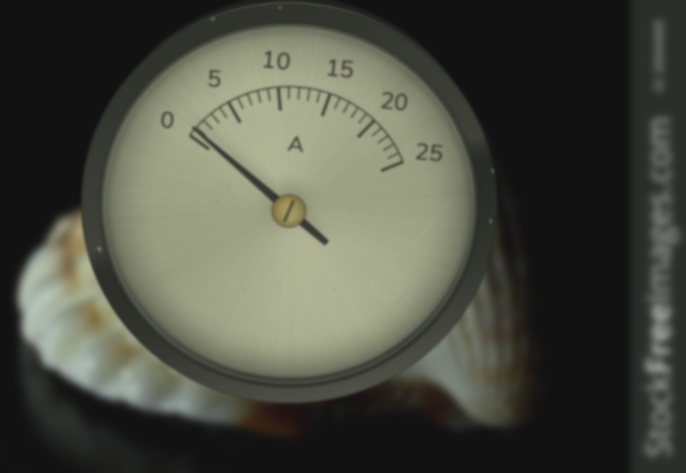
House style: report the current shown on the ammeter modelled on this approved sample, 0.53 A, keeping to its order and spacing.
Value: 1 A
